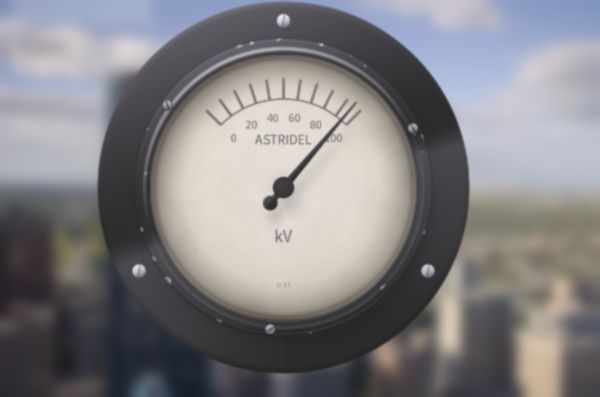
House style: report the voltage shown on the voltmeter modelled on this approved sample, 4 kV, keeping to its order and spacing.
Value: 95 kV
